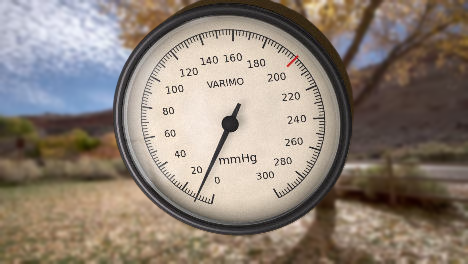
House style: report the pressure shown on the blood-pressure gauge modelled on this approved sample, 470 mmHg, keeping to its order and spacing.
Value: 10 mmHg
